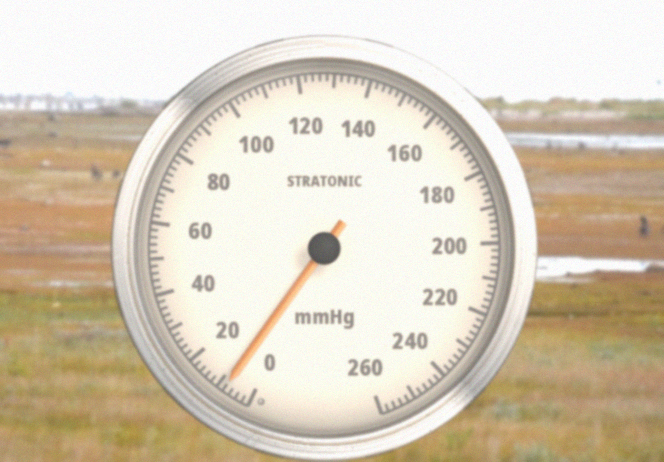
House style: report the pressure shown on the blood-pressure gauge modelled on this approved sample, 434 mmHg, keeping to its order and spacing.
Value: 8 mmHg
